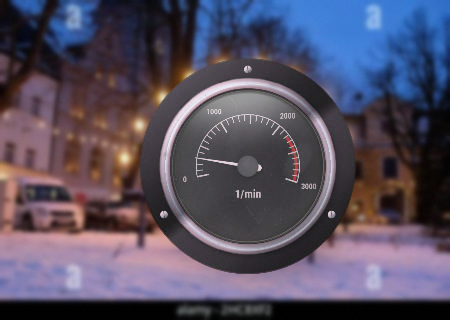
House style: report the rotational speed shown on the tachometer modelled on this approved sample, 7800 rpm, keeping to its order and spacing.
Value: 300 rpm
